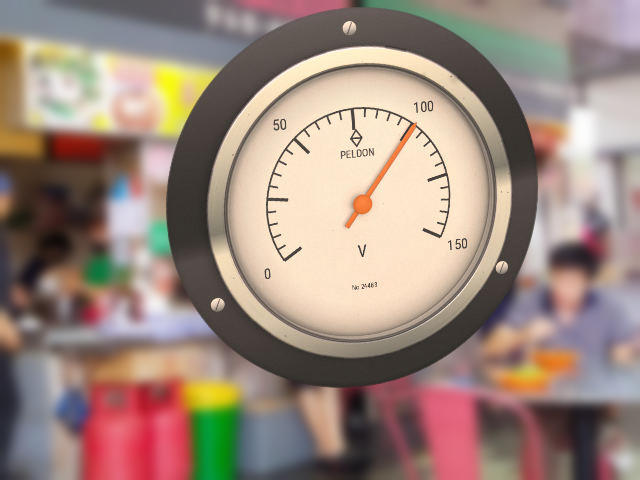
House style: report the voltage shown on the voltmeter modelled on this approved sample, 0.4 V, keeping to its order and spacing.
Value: 100 V
